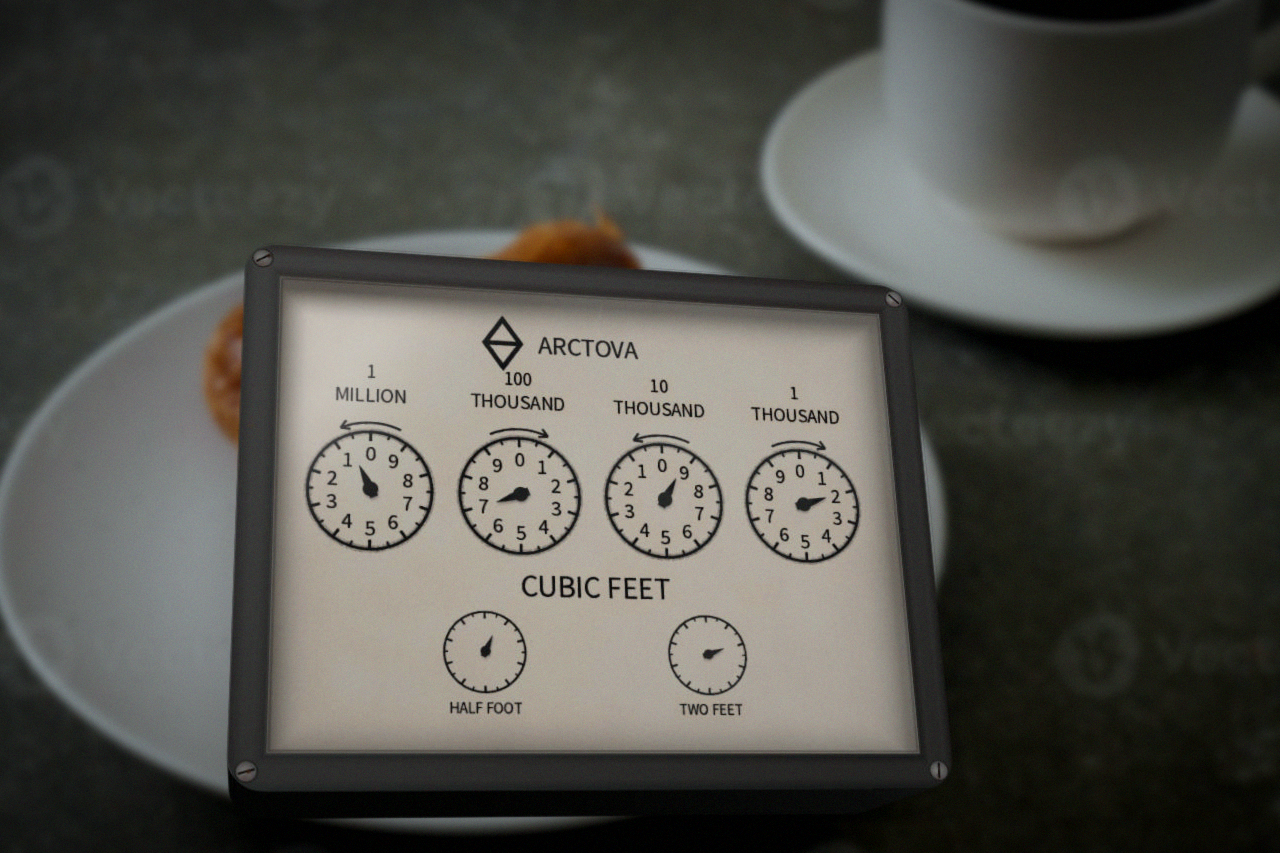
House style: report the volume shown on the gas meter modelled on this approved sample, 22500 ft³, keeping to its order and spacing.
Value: 69200 ft³
